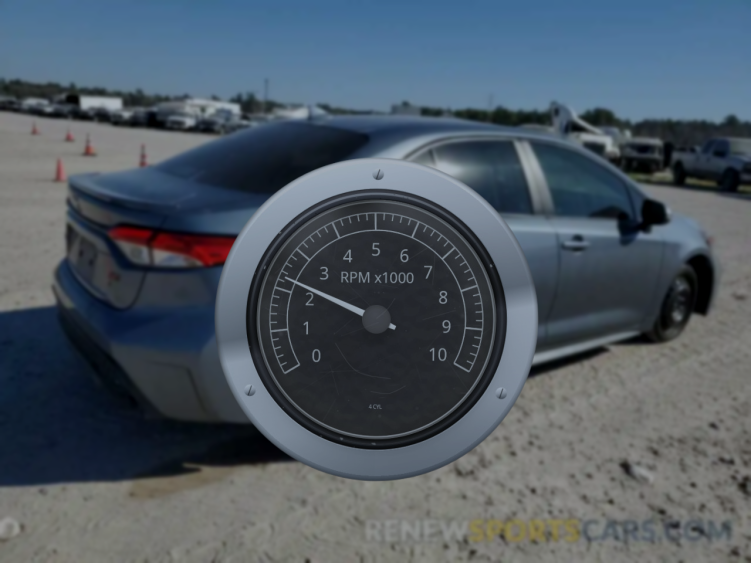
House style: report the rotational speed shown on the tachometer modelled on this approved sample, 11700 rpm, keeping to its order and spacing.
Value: 2300 rpm
